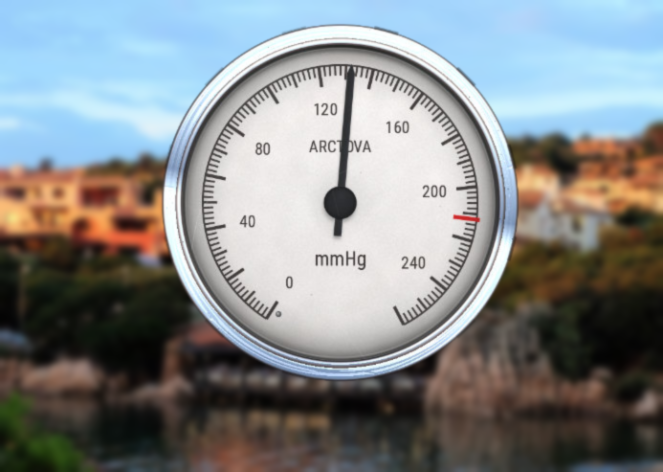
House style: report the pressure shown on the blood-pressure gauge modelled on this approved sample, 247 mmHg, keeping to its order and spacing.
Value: 132 mmHg
